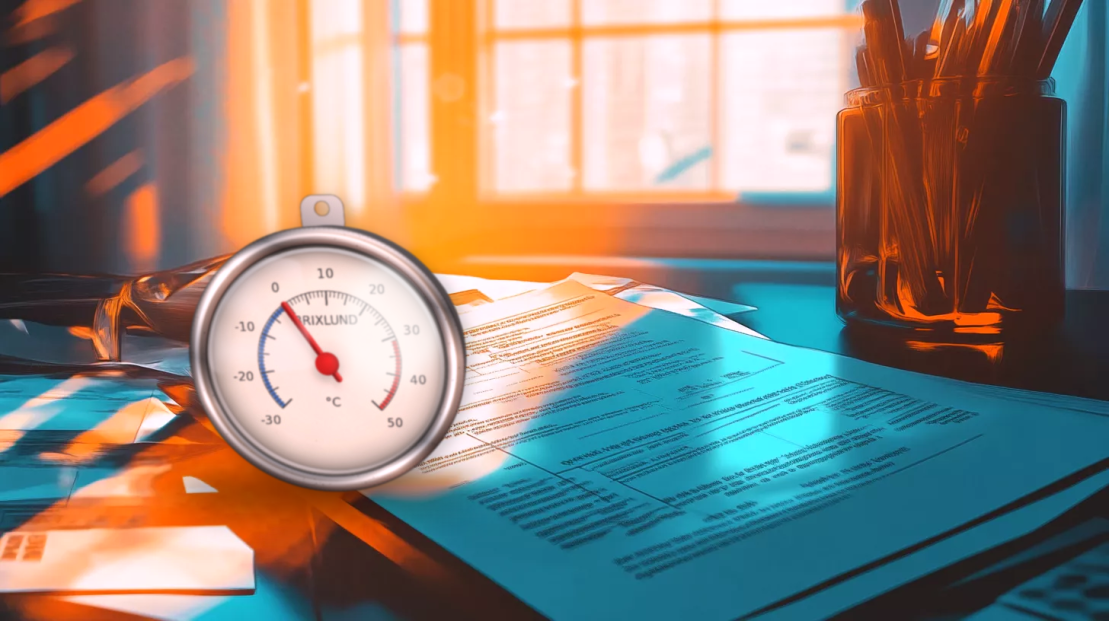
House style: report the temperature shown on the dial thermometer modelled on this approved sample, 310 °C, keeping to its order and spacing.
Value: 0 °C
